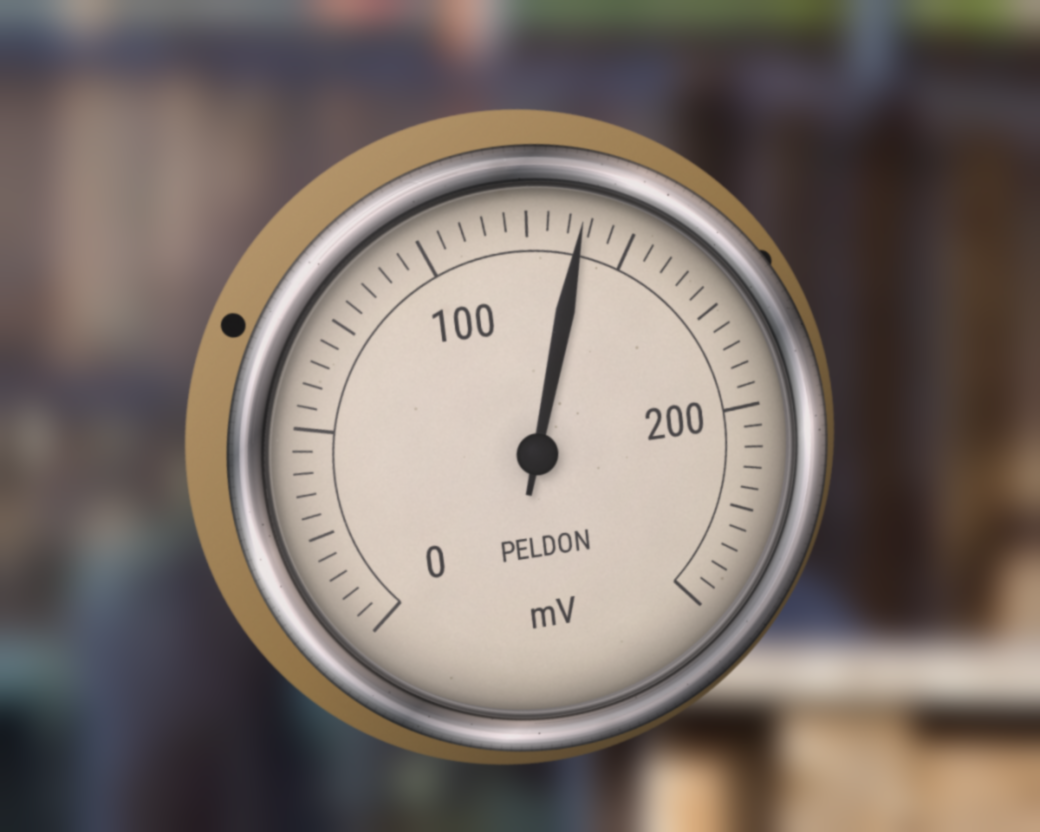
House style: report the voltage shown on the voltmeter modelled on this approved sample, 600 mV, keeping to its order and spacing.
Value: 137.5 mV
